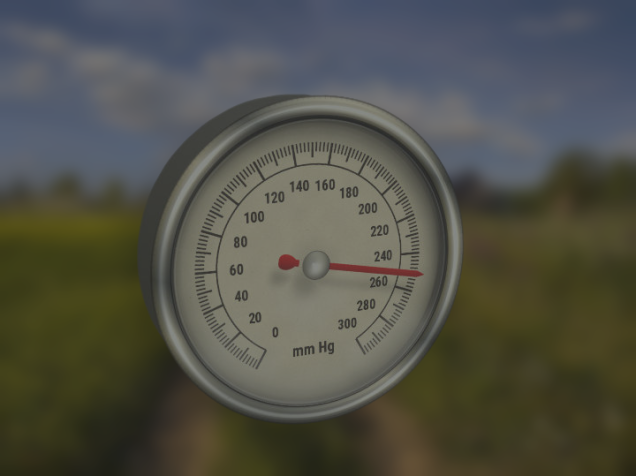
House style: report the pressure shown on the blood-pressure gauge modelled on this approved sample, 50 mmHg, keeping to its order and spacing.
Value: 250 mmHg
